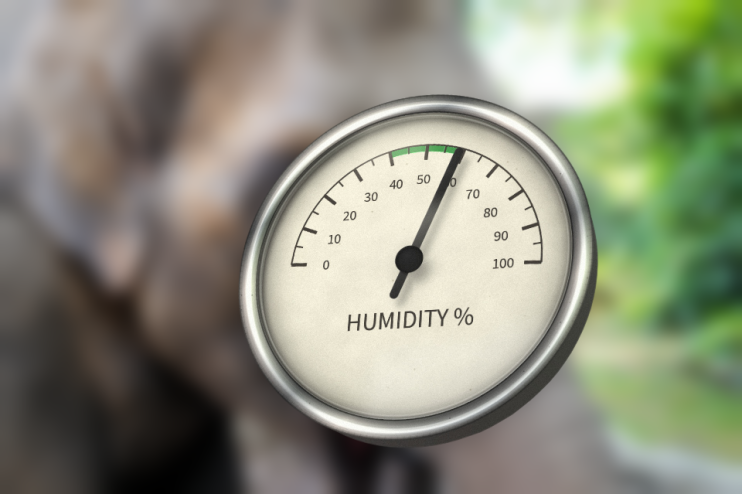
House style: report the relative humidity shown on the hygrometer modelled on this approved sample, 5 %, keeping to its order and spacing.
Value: 60 %
